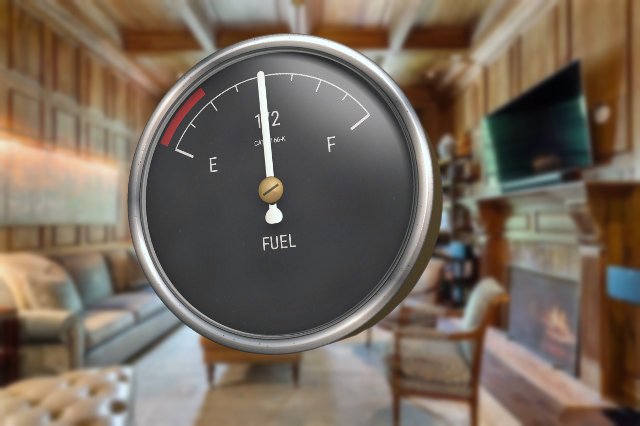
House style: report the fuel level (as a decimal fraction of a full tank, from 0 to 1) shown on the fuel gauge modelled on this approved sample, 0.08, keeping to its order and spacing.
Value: 0.5
